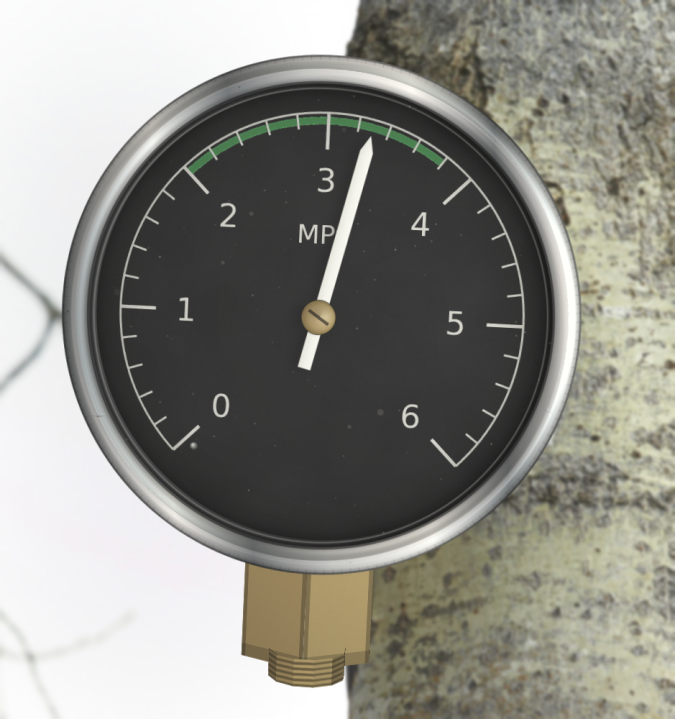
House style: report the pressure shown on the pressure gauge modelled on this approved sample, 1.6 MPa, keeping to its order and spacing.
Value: 3.3 MPa
